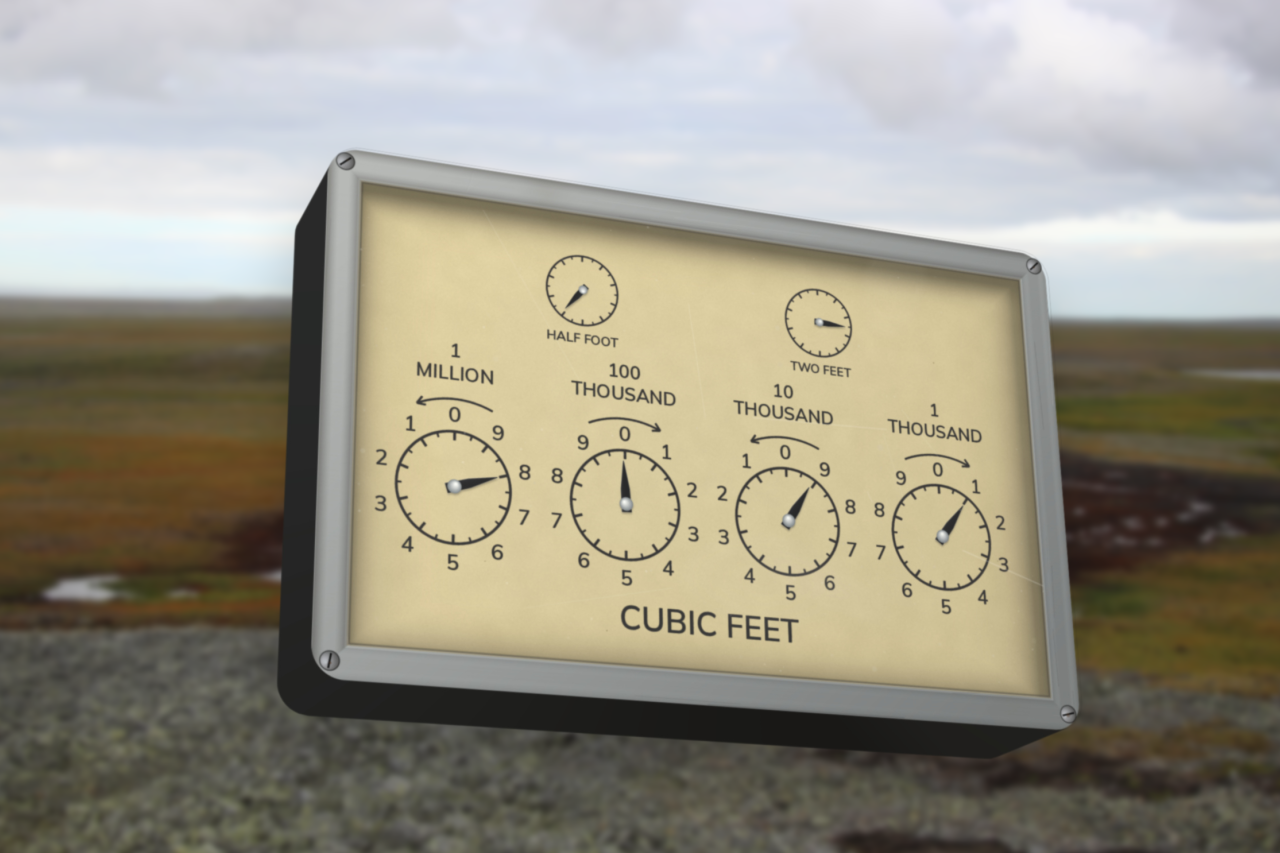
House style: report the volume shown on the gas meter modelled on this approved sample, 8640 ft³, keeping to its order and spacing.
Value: 799100 ft³
